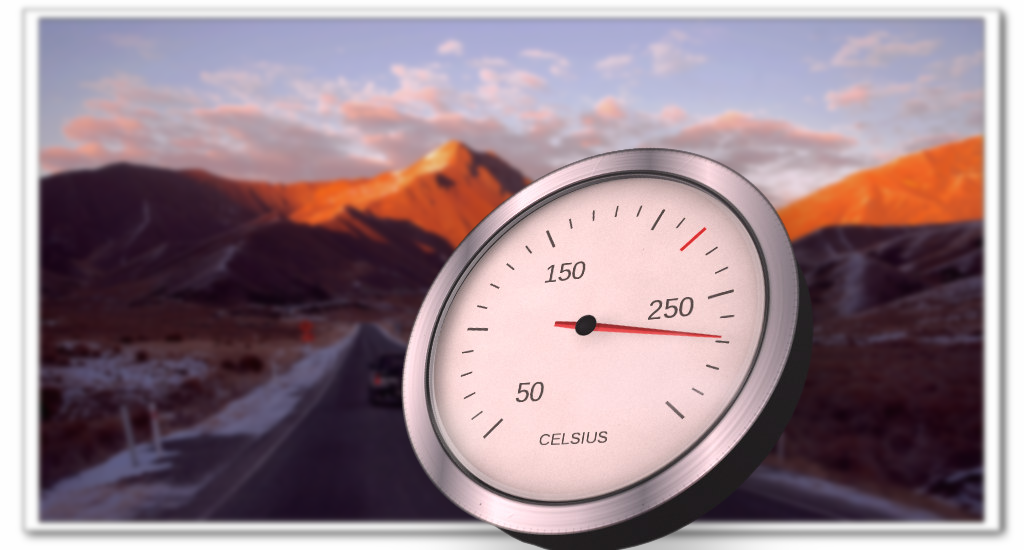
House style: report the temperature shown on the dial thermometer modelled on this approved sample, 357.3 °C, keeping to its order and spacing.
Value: 270 °C
